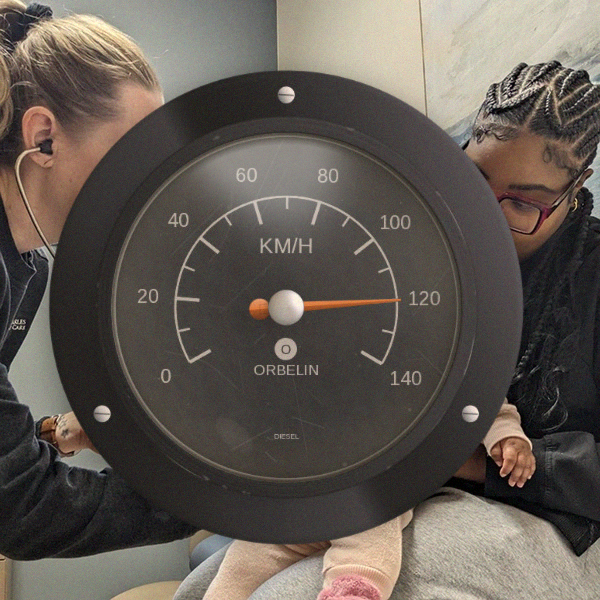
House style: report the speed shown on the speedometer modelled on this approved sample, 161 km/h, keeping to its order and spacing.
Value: 120 km/h
